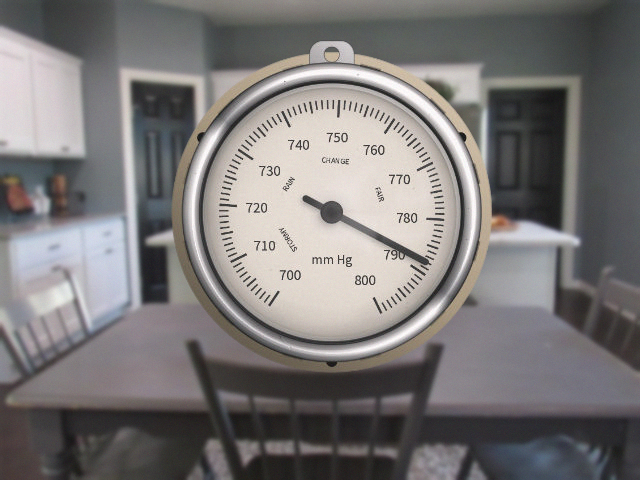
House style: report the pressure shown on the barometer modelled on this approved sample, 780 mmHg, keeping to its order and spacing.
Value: 788 mmHg
